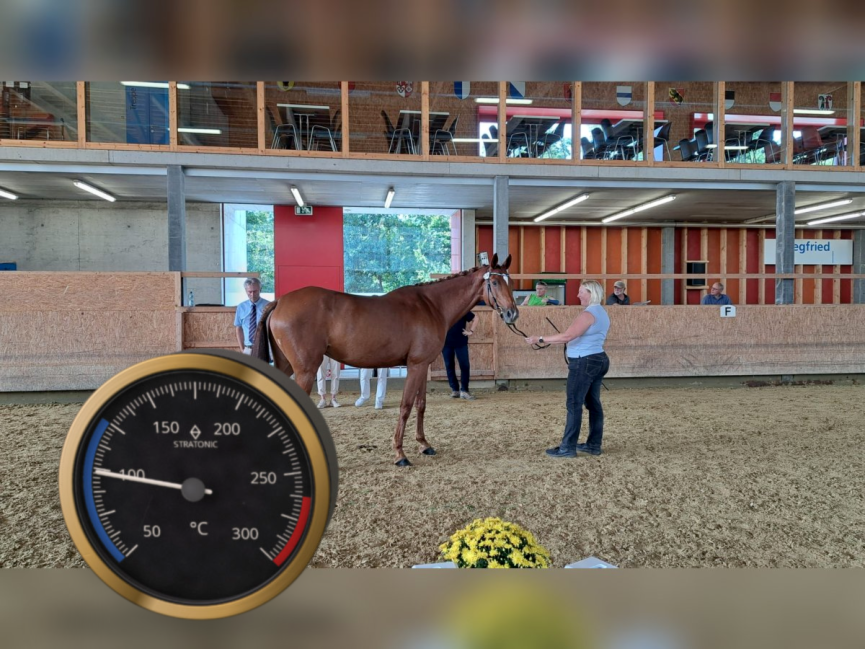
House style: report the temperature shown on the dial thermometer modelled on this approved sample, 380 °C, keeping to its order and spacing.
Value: 100 °C
